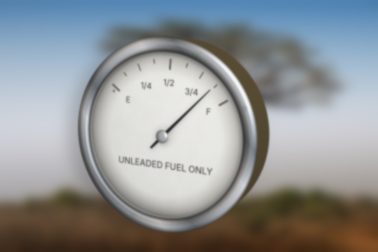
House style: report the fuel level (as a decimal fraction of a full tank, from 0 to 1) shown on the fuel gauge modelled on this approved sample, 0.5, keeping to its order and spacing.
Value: 0.875
